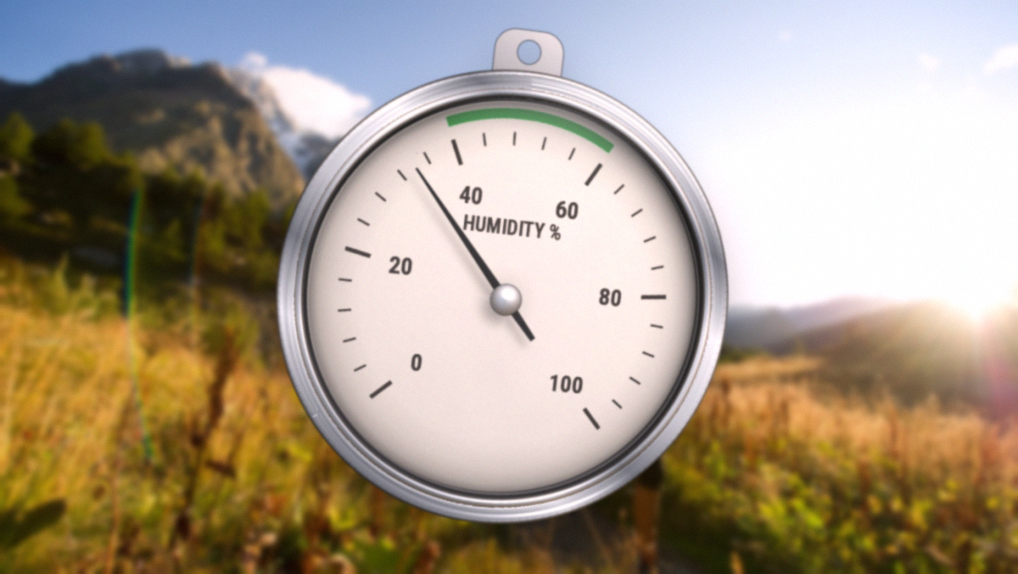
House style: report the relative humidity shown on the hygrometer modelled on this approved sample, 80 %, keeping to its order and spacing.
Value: 34 %
